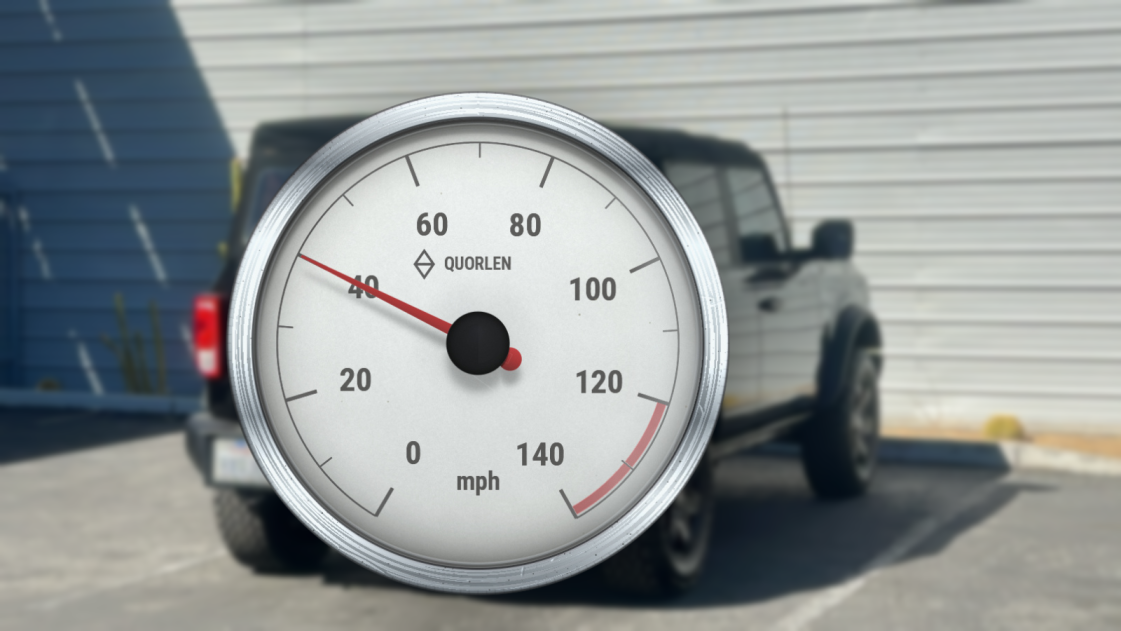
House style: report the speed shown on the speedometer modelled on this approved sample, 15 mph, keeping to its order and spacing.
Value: 40 mph
